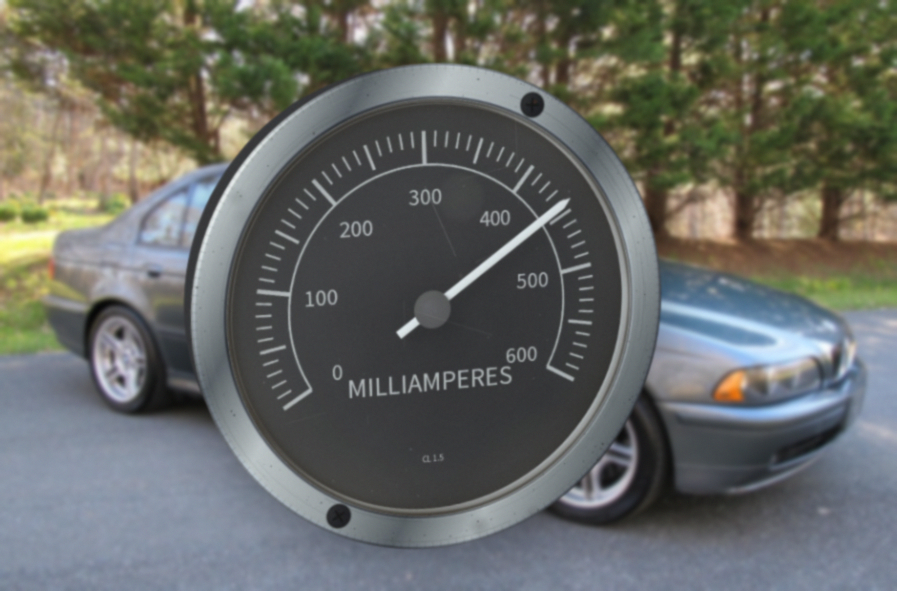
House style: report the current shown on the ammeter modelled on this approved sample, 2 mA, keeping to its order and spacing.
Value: 440 mA
